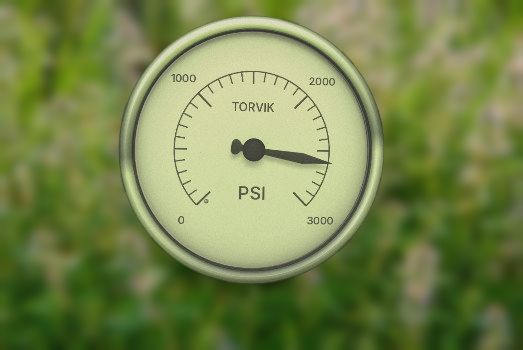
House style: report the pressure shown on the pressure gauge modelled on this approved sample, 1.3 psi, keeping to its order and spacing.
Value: 2600 psi
